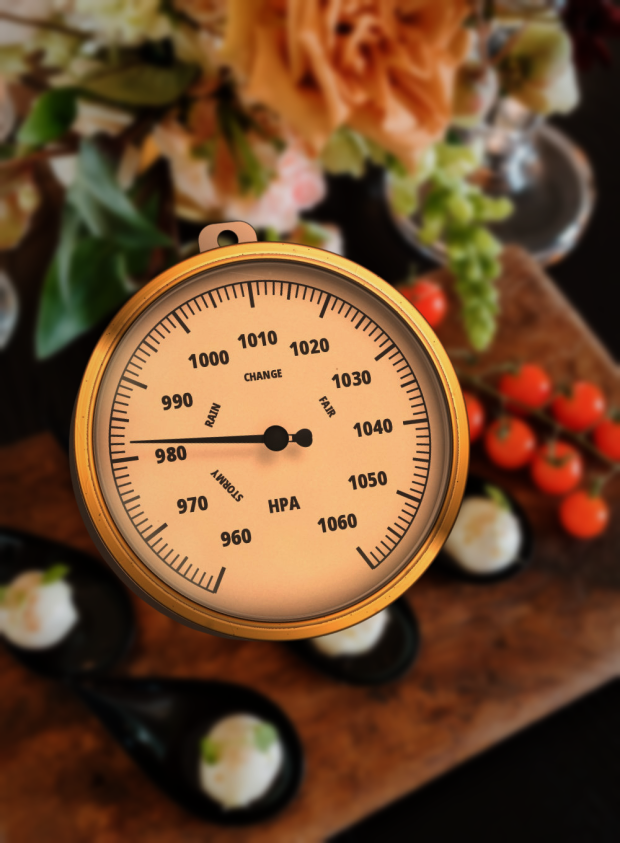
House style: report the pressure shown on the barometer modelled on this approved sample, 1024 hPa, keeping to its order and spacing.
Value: 982 hPa
